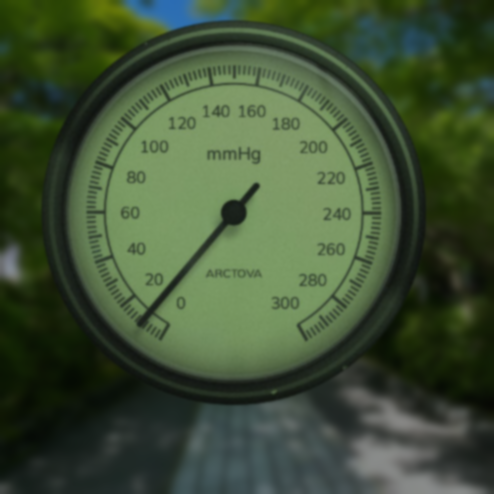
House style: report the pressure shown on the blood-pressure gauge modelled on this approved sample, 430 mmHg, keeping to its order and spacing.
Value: 10 mmHg
